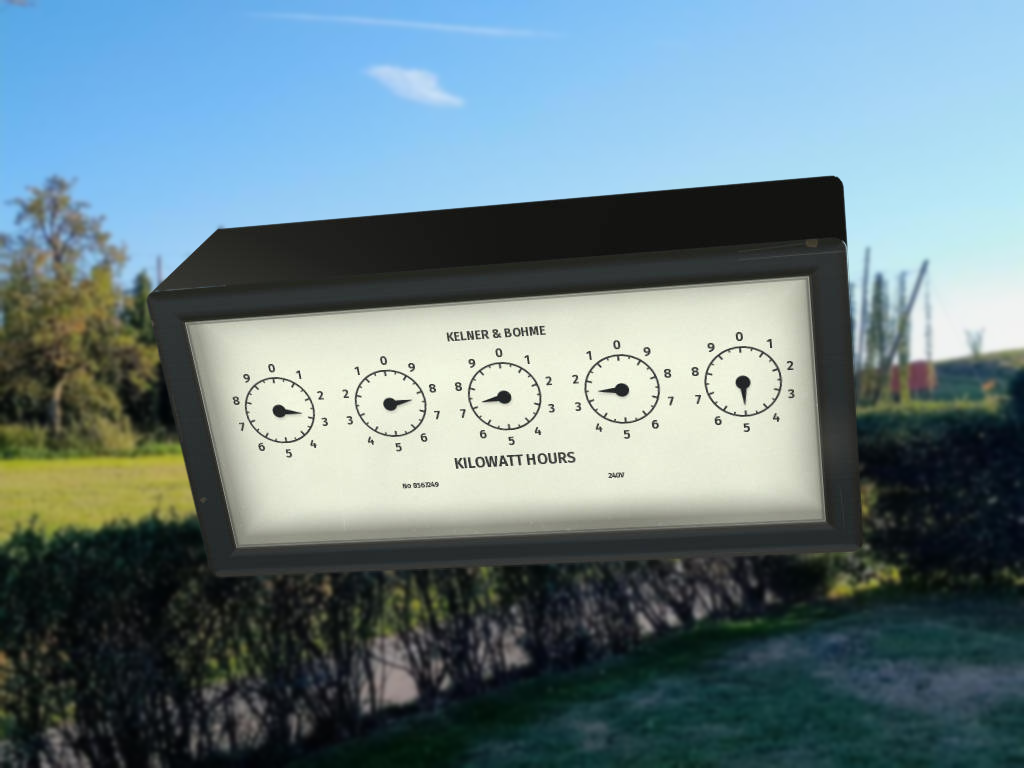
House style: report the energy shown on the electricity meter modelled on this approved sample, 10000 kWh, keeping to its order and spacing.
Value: 27725 kWh
